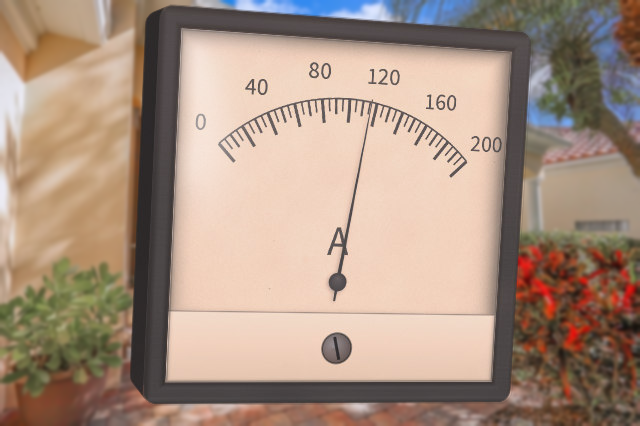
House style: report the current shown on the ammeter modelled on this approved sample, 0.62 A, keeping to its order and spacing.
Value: 115 A
